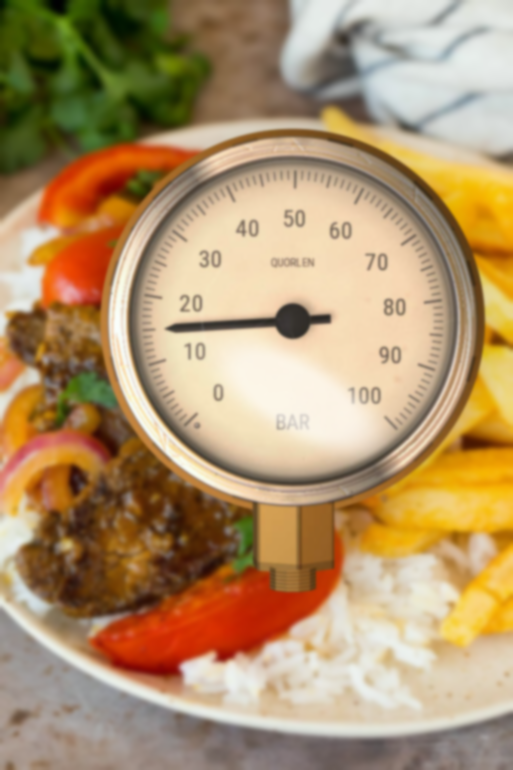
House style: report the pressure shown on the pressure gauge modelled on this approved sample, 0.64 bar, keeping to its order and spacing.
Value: 15 bar
